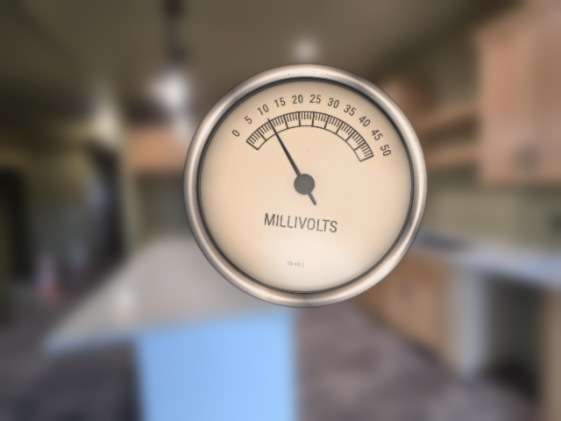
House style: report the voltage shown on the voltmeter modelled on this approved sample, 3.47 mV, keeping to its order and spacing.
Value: 10 mV
